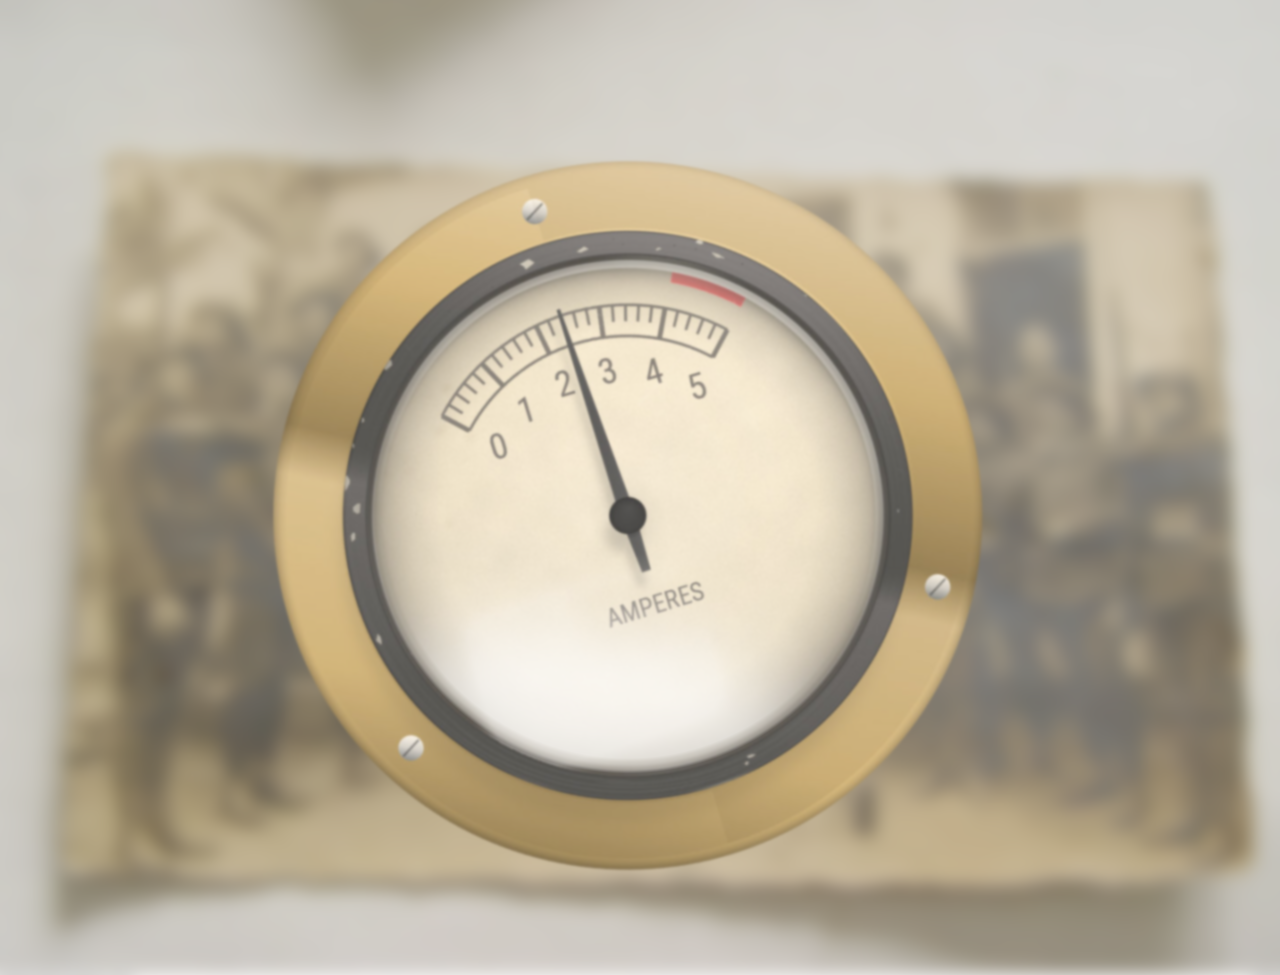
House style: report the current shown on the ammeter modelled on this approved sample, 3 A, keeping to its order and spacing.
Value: 2.4 A
